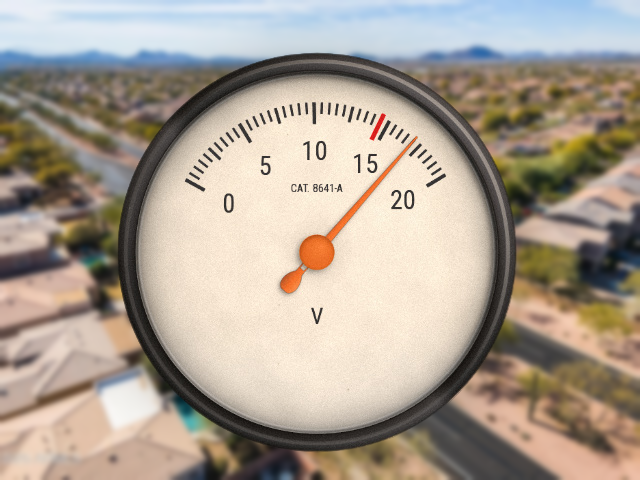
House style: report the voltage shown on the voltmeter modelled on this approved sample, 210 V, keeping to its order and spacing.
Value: 17 V
